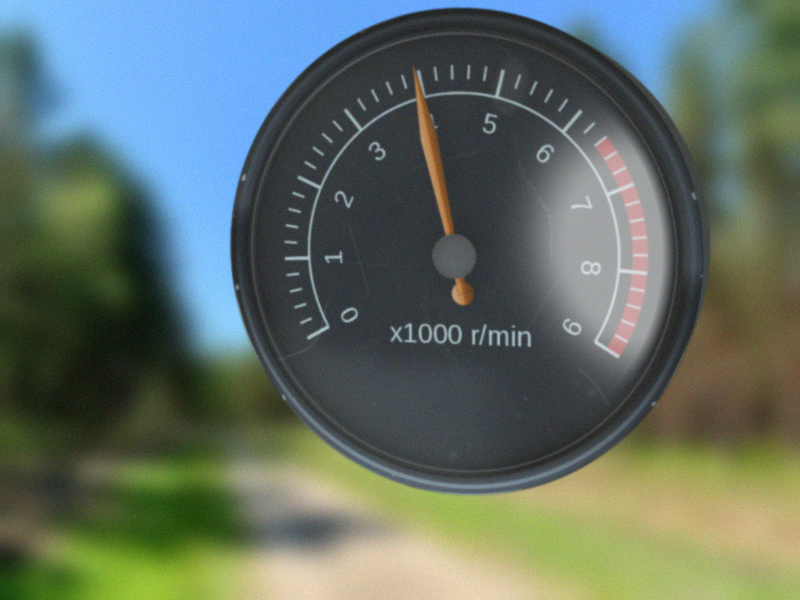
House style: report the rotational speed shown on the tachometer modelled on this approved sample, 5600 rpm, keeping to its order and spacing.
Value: 4000 rpm
